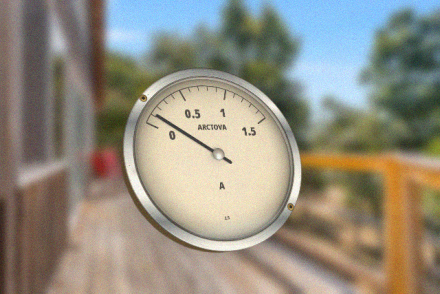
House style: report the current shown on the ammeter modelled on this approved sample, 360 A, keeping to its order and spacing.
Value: 0.1 A
